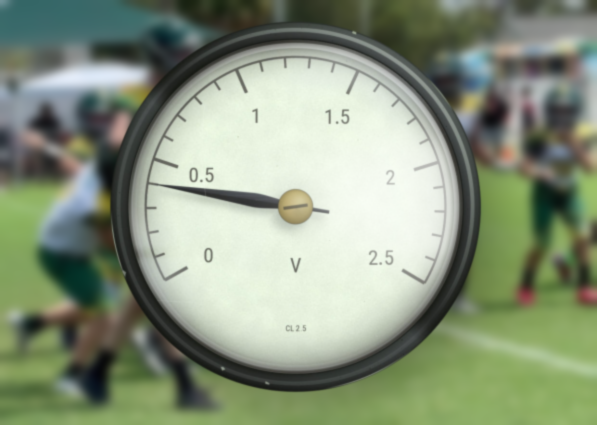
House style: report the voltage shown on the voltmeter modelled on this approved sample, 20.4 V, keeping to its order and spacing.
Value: 0.4 V
